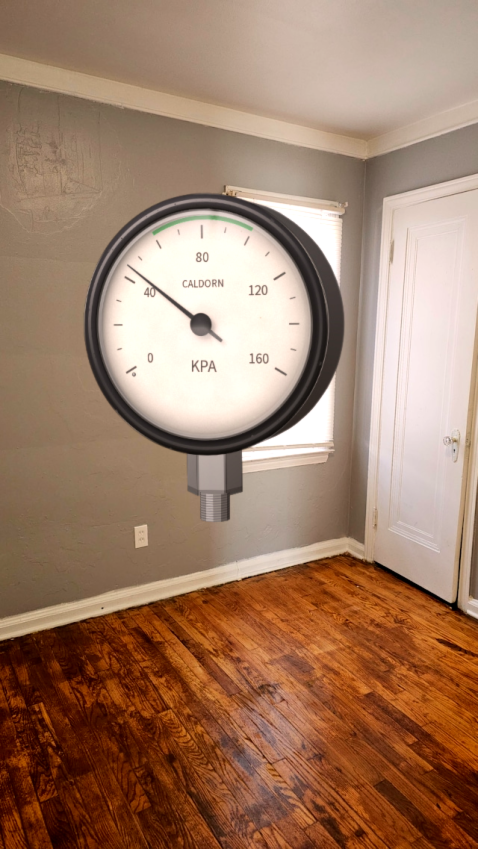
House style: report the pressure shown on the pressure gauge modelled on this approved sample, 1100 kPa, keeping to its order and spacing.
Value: 45 kPa
